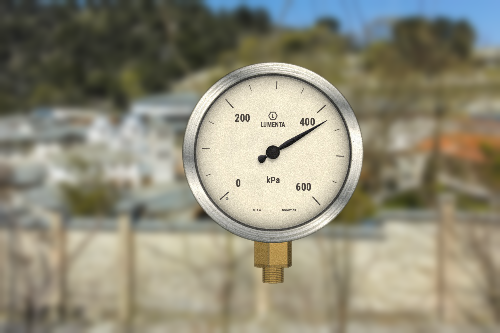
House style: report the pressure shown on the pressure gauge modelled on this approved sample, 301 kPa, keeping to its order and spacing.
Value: 425 kPa
